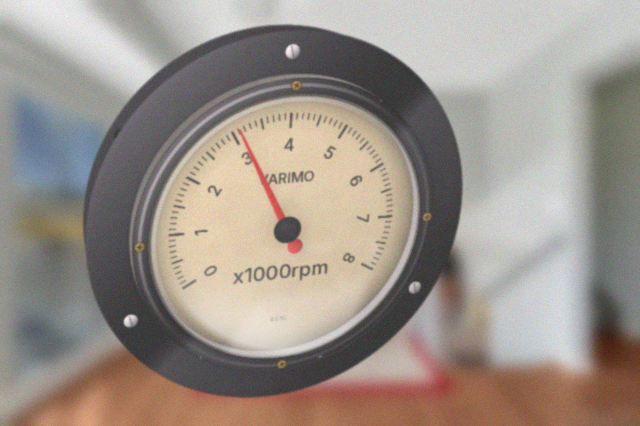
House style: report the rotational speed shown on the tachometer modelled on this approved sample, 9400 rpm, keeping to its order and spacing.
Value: 3100 rpm
